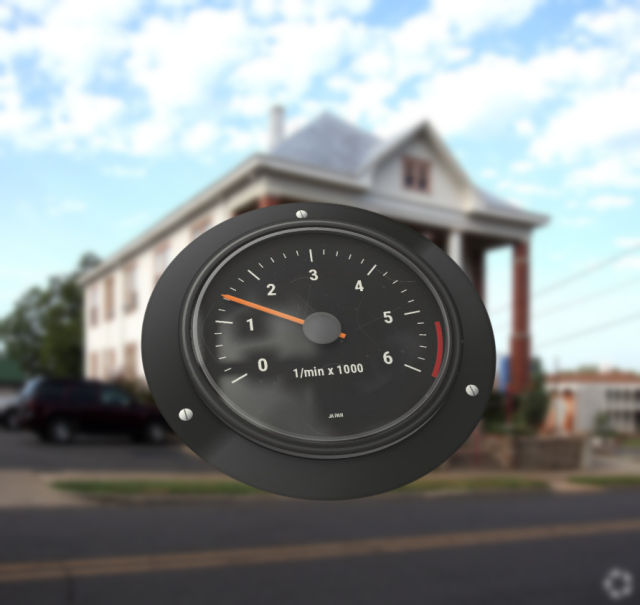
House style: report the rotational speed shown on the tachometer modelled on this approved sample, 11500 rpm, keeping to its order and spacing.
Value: 1400 rpm
